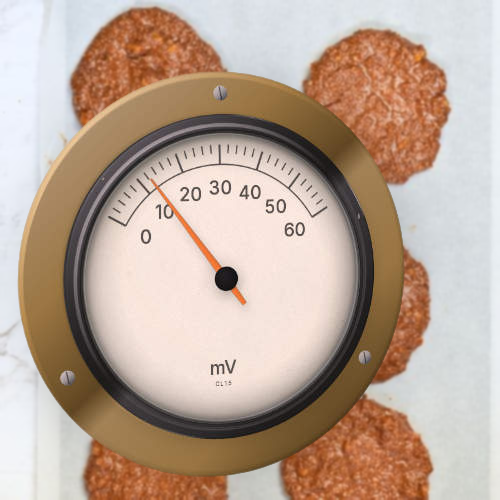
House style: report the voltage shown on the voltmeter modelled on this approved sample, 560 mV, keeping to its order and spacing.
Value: 12 mV
